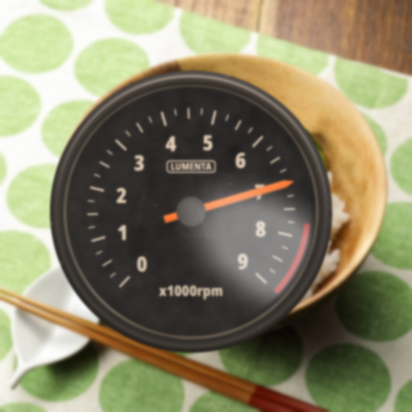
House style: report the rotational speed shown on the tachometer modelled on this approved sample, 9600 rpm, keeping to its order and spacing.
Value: 7000 rpm
